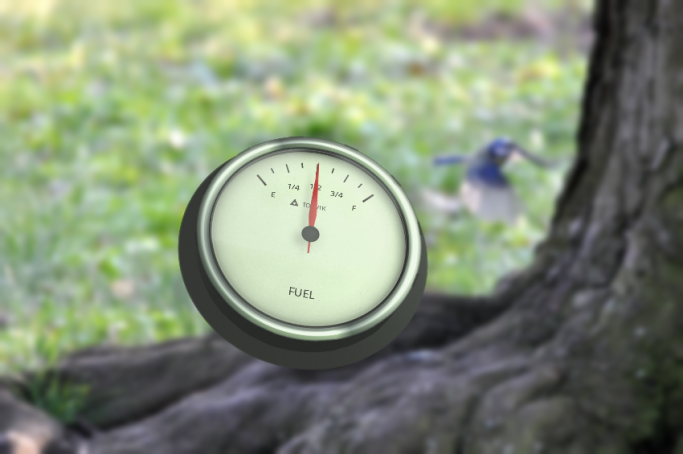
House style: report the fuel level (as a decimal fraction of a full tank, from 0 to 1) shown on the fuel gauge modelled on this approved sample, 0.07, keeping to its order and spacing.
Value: 0.5
